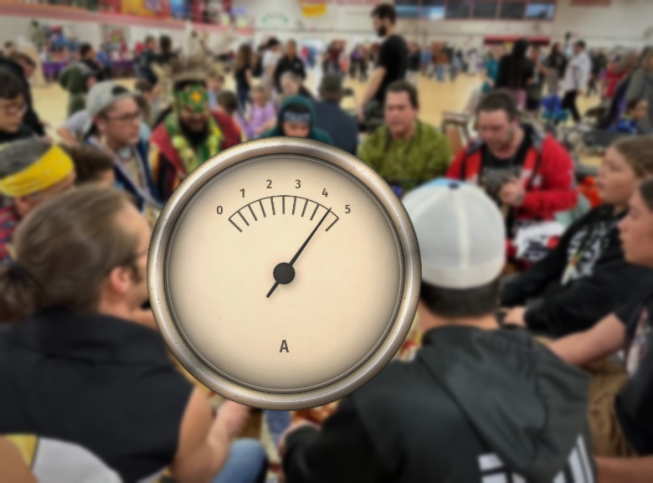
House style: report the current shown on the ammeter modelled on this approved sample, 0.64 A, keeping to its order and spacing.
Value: 4.5 A
